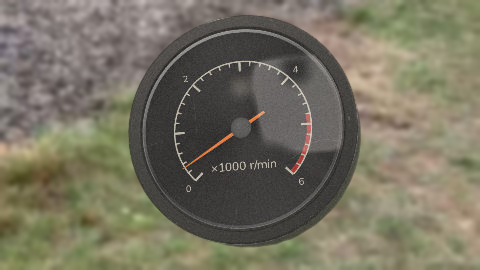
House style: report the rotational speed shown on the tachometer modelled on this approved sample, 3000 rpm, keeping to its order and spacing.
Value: 300 rpm
